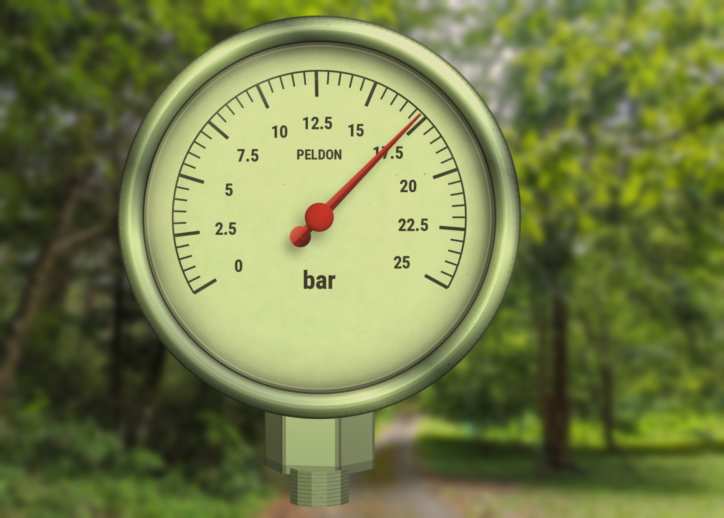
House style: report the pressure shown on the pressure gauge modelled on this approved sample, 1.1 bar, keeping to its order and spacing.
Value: 17.25 bar
